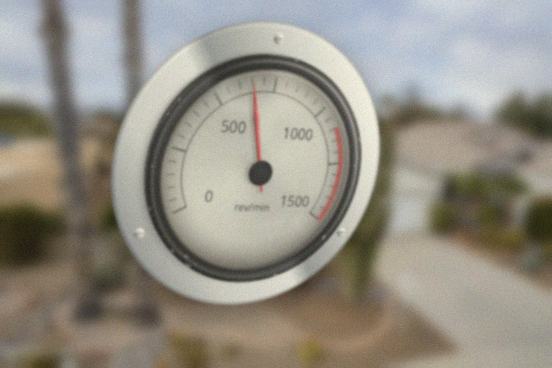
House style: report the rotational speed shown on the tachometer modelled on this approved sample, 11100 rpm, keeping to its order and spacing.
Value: 650 rpm
